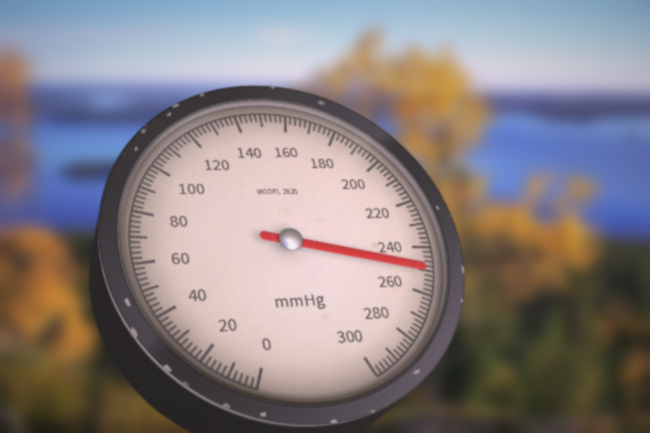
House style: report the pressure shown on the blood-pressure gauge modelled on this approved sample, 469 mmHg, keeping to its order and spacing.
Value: 250 mmHg
